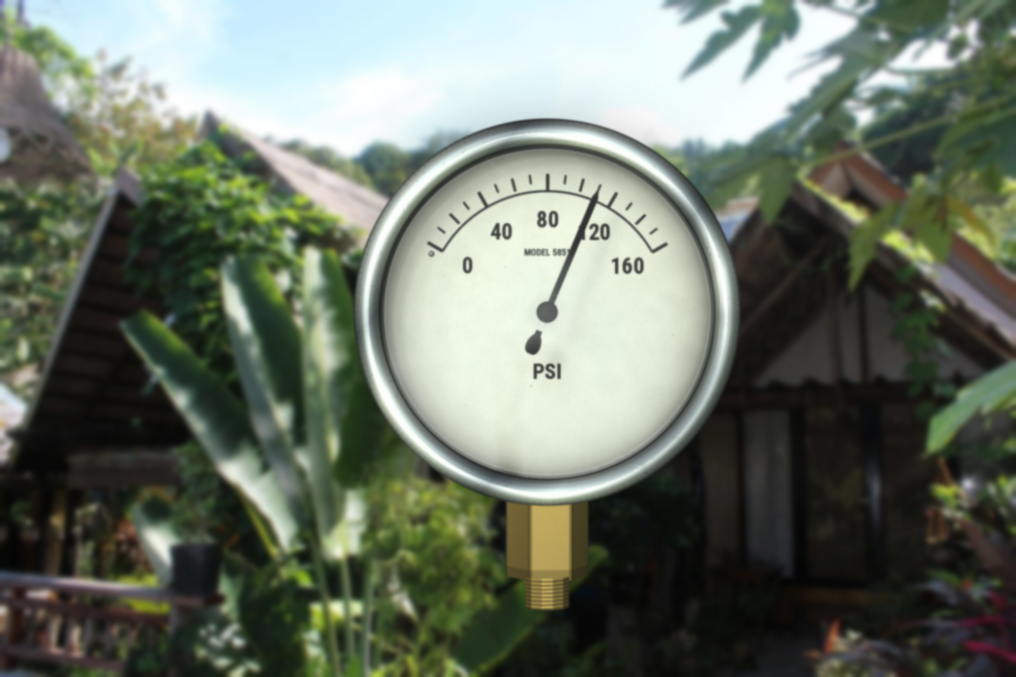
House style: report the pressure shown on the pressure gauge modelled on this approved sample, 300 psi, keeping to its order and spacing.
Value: 110 psi
